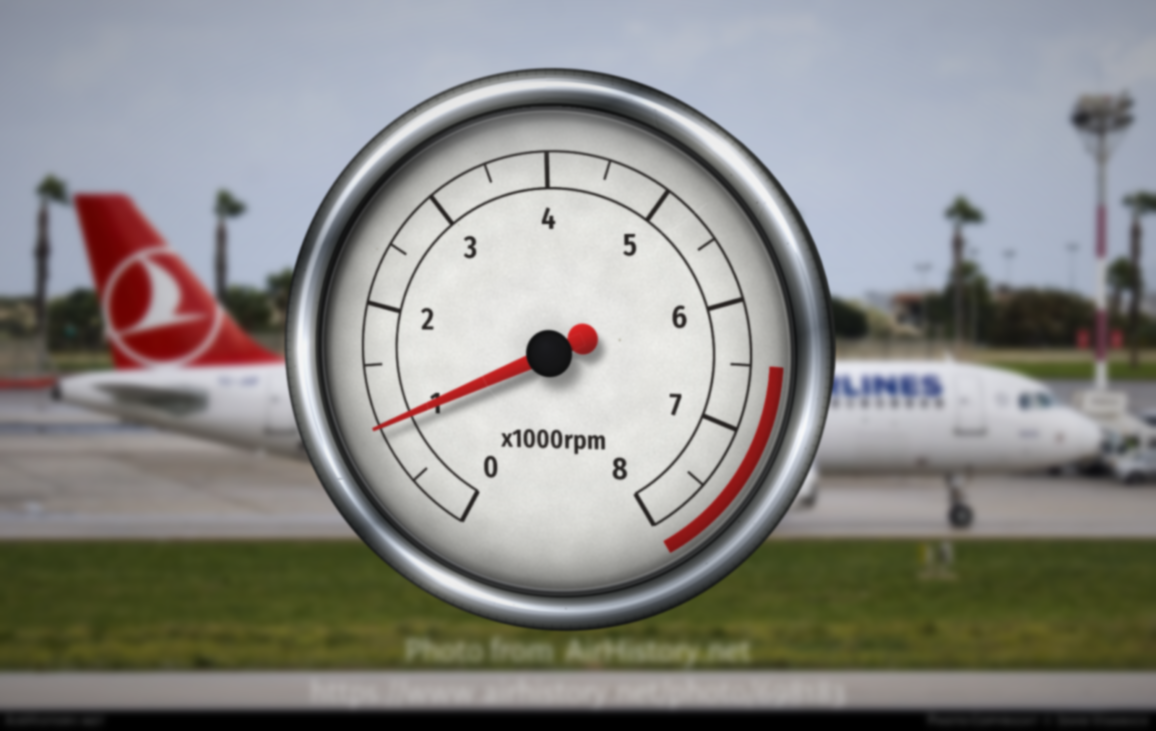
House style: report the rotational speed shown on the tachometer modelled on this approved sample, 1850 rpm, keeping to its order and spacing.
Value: 1000 rpm
